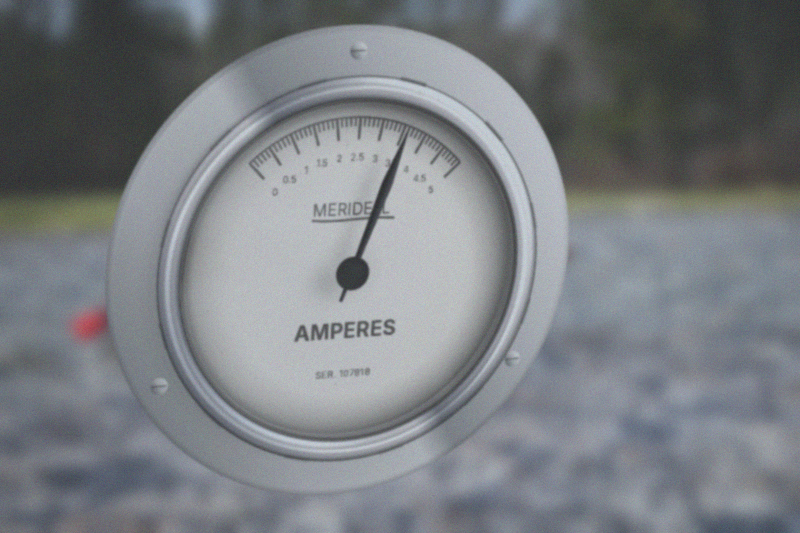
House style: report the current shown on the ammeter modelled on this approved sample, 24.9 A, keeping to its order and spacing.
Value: 3.5 A
